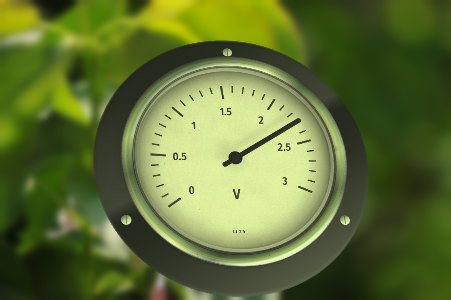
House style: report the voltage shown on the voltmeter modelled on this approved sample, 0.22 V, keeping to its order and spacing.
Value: 2.3 V
